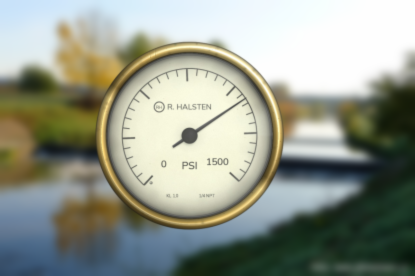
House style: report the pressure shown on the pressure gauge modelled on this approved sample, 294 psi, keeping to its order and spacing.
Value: 1075 psi
